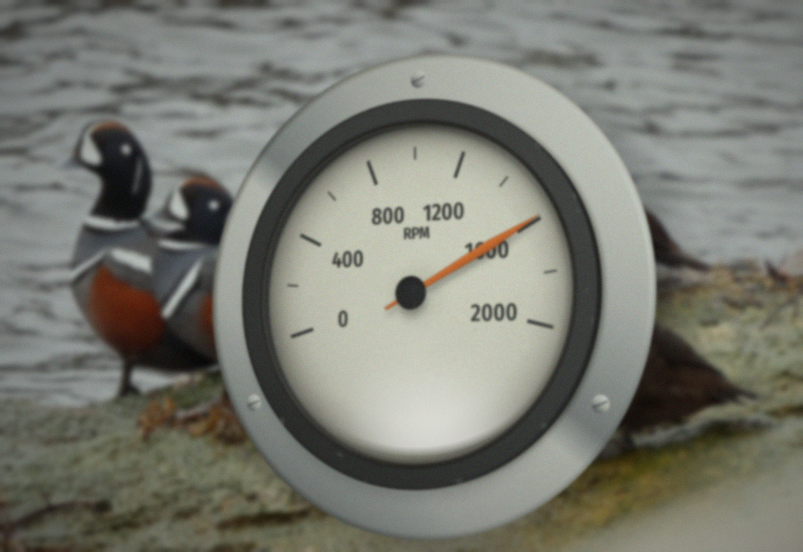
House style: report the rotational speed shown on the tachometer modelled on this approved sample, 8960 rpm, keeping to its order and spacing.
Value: 1600 rpm
